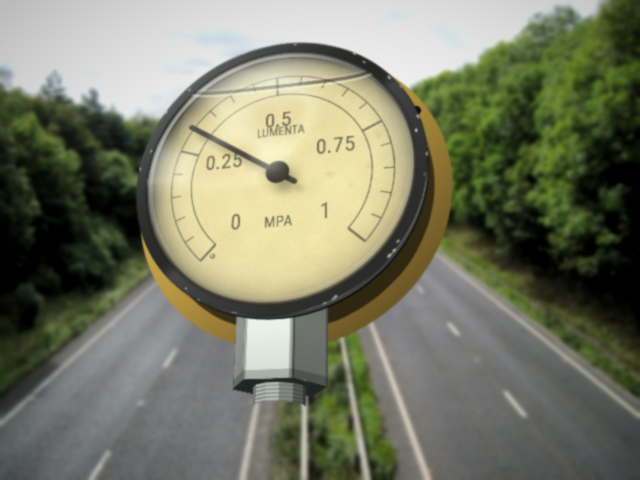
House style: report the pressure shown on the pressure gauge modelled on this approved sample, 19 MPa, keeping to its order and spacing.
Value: 0.3 MPa
